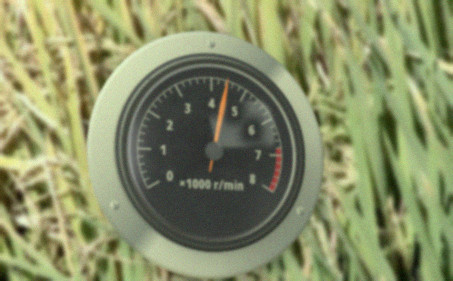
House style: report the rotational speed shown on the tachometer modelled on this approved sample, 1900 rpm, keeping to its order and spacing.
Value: 4400 rpm
